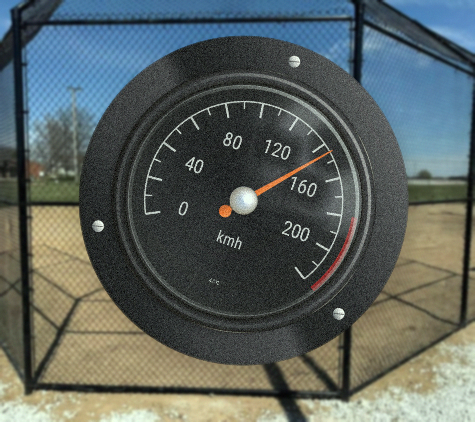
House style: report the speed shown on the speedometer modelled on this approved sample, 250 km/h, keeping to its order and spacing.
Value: 145 km/h
